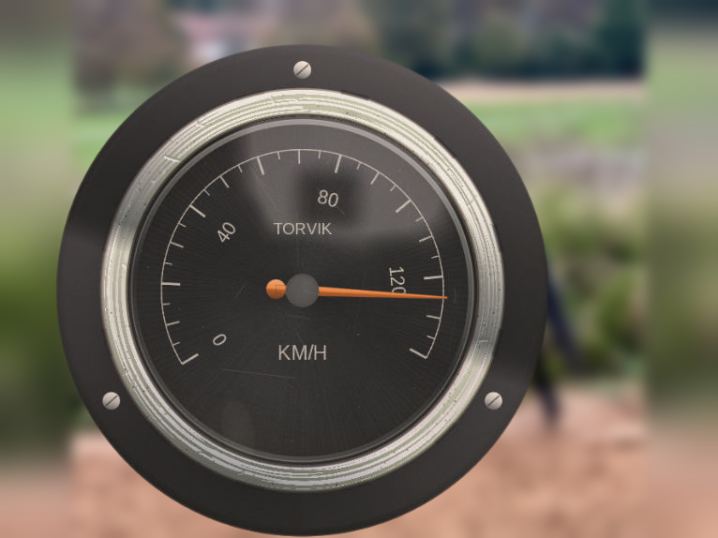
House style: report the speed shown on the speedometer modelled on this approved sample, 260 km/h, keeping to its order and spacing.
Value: 125 km/h
